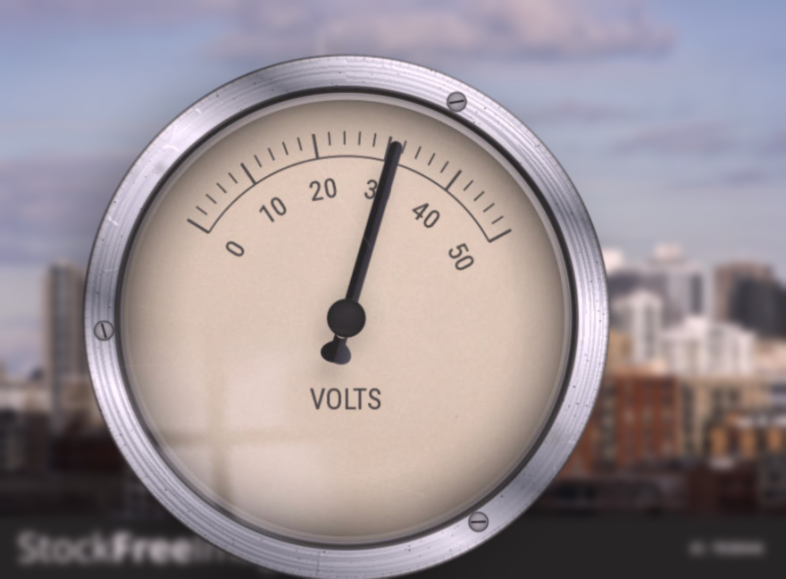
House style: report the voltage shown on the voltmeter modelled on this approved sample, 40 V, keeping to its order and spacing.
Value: 31 V
